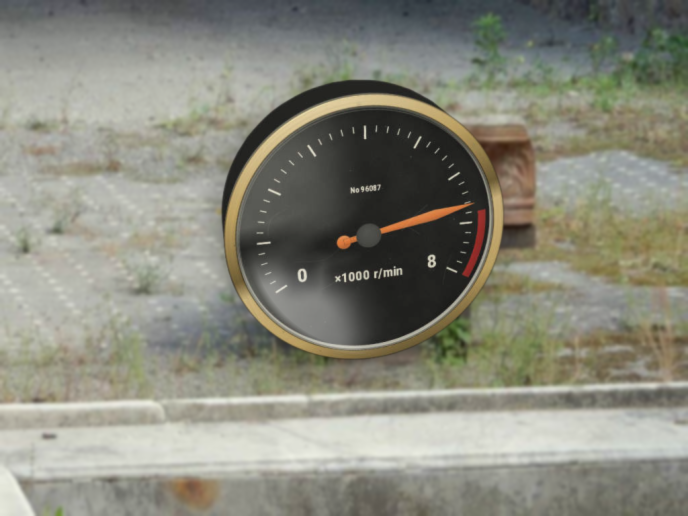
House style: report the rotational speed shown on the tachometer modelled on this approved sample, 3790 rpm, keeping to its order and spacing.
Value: 6600 rpm
